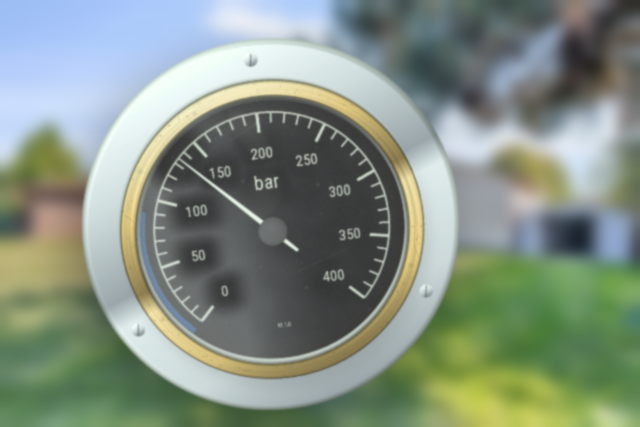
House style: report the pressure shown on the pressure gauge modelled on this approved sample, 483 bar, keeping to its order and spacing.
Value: 135 bar
